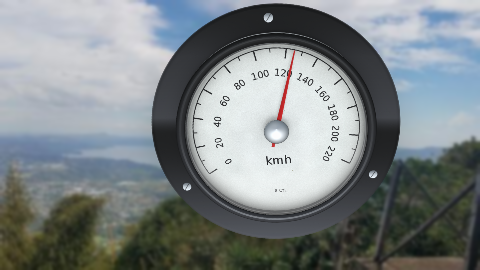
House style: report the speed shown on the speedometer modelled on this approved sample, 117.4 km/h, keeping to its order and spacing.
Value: 125 km/h
